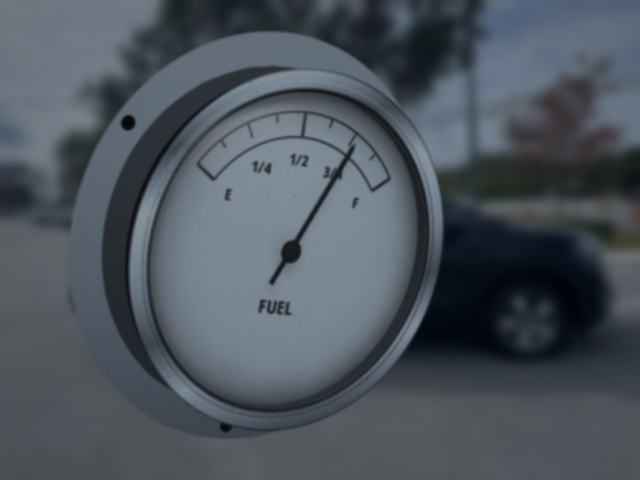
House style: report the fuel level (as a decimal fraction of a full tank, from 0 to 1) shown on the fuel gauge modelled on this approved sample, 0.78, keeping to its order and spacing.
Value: 0.75
